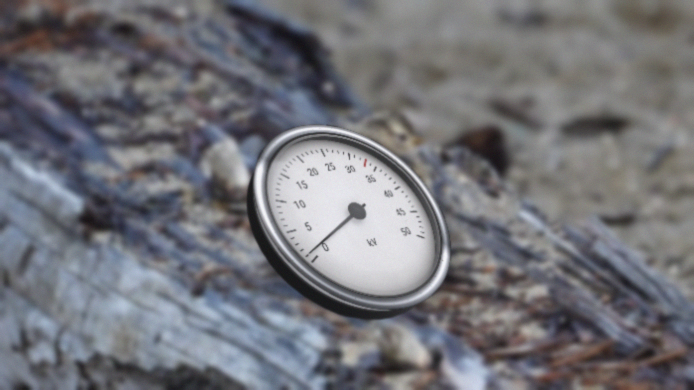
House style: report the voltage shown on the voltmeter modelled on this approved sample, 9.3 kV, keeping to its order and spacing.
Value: 1 kV
